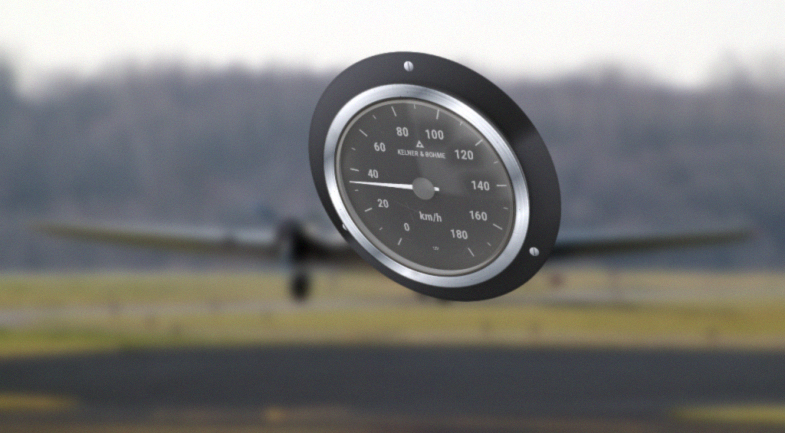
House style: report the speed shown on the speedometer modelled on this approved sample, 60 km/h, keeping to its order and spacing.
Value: 35 km/h
